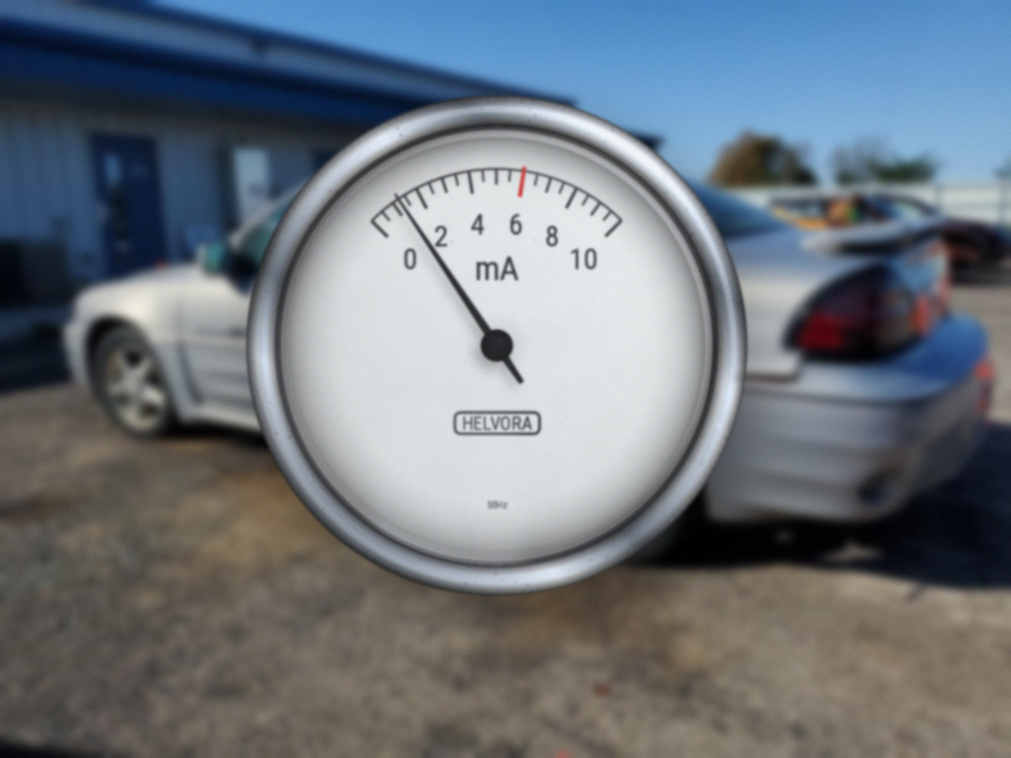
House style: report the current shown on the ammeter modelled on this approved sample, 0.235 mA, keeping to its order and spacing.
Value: 1.25 mA
